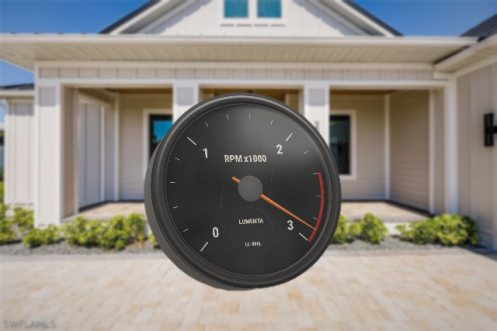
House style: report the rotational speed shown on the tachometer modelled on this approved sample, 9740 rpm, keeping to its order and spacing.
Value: 2900 rpm
